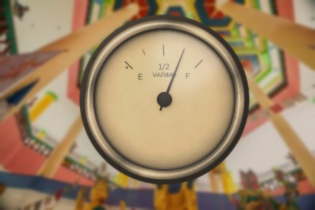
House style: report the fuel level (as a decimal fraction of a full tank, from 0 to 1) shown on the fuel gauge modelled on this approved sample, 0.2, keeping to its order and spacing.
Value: 0.75
